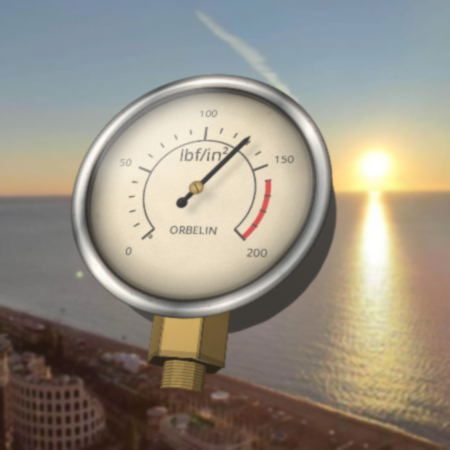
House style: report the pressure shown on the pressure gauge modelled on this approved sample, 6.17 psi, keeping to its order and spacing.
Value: 130 psi
